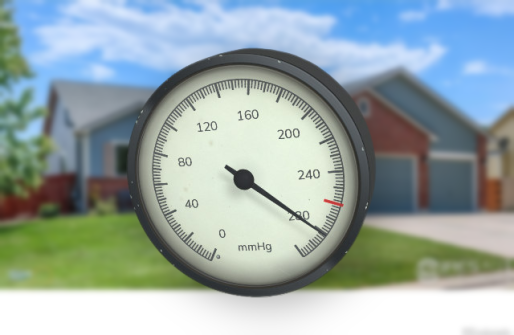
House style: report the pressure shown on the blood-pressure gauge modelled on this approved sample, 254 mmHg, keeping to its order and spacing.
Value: 280 mmHg
